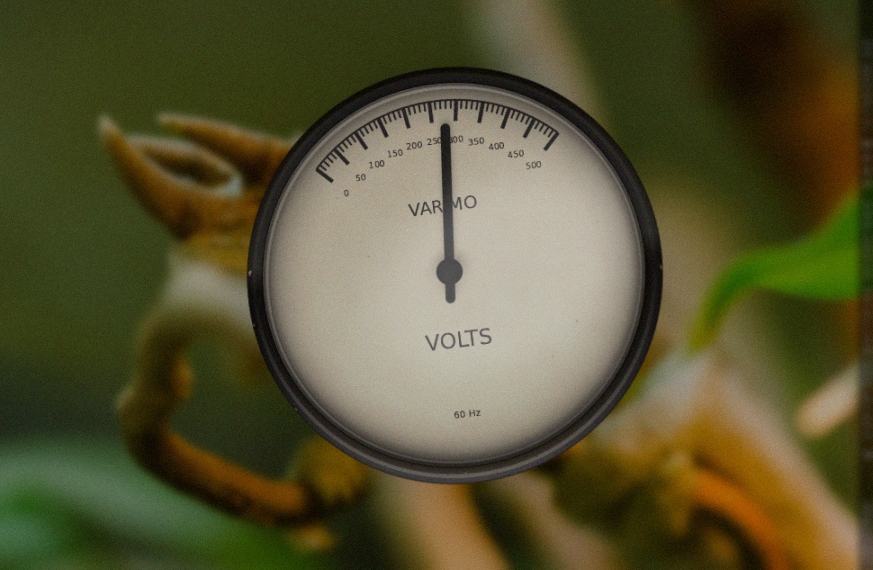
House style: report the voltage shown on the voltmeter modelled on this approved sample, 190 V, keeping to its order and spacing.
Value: 280 V
